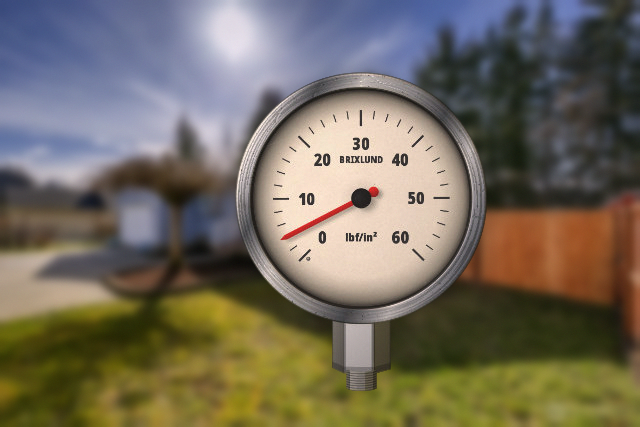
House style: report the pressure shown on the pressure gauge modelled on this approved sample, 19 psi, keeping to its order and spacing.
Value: 4 psi
